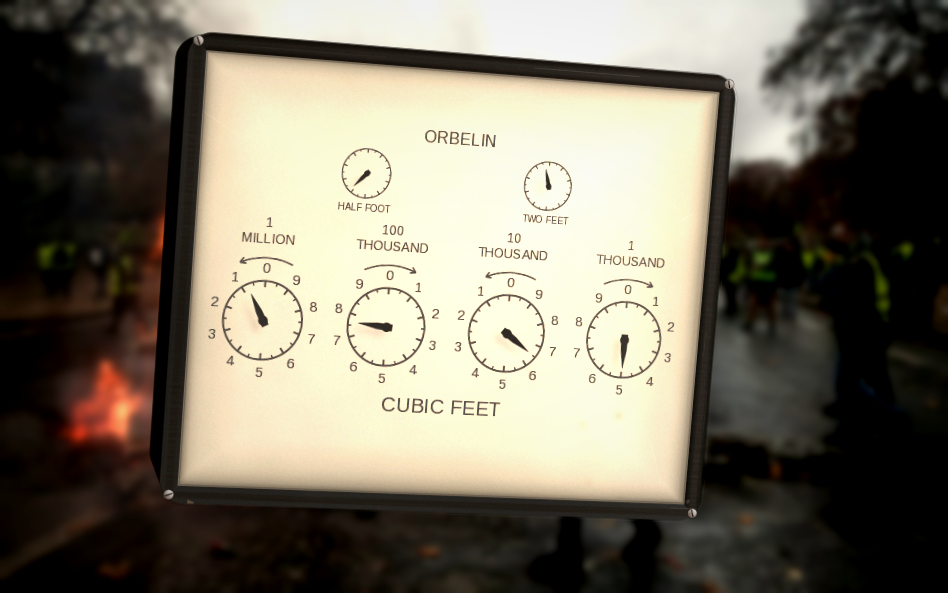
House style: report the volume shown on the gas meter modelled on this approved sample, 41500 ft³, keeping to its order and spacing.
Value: 76500 ft³
